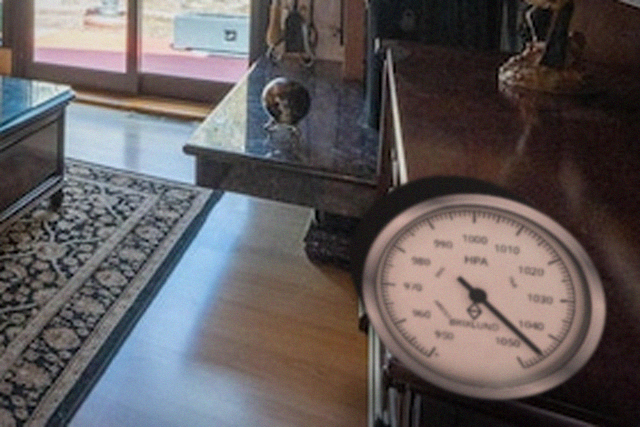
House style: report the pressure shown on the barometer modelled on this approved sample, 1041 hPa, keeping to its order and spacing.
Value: 1045 hPa
